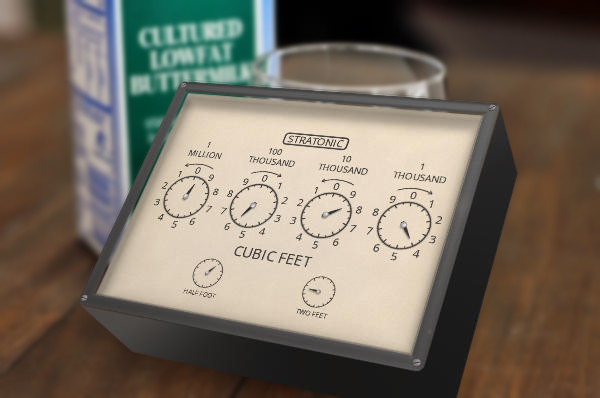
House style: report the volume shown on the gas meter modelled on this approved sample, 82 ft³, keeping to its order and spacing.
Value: 958400 ft³
